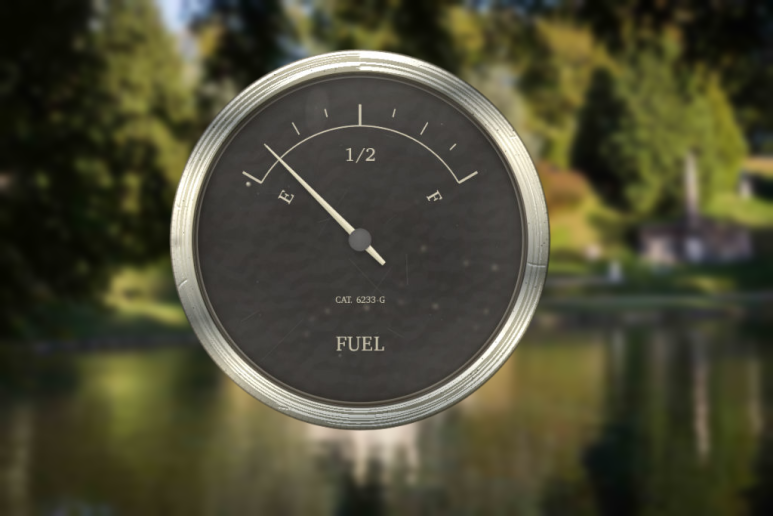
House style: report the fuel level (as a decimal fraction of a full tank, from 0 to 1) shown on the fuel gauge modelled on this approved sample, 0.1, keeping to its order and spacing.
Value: 0.125
